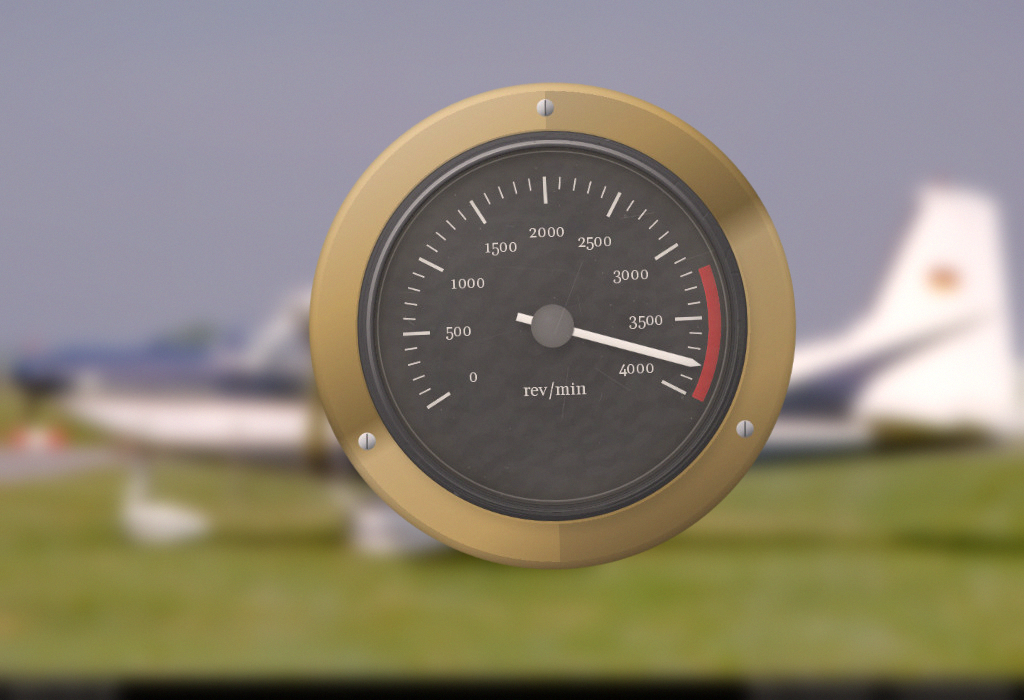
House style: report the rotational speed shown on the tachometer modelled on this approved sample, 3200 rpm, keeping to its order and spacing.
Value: 3800 rpm
